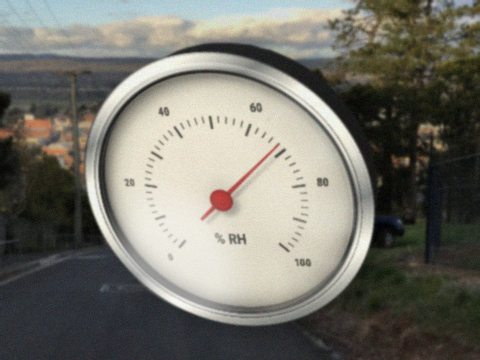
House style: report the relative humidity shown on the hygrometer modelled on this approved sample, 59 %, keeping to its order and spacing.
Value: 68 %
